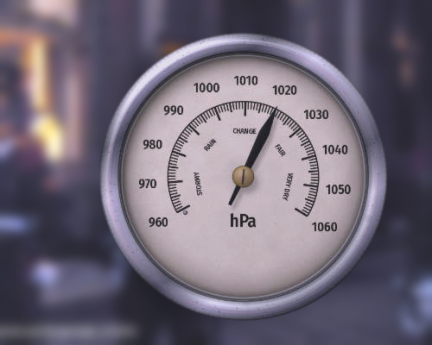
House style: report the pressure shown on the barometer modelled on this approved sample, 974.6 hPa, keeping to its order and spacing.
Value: 1020 hPa
